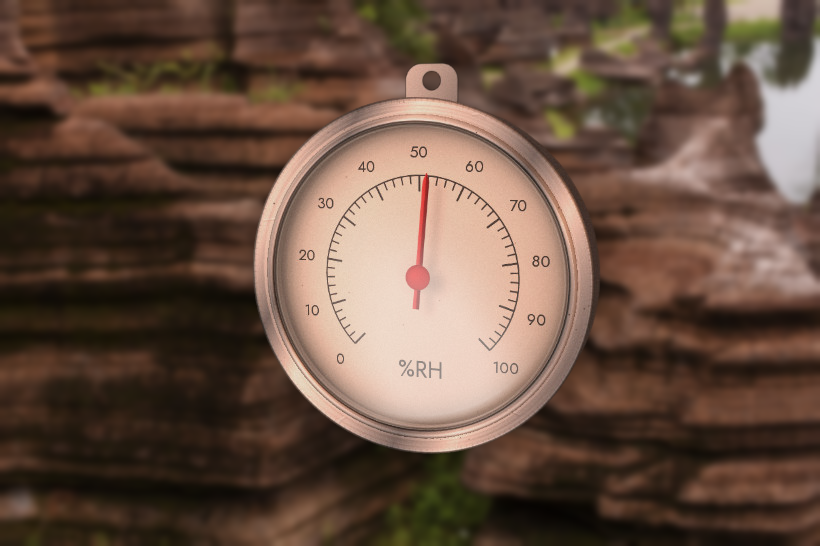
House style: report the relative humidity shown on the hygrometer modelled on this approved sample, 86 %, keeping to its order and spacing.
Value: 52 %
